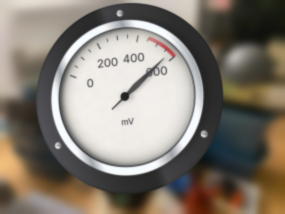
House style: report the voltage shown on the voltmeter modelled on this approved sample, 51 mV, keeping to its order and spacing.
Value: 575 mV
